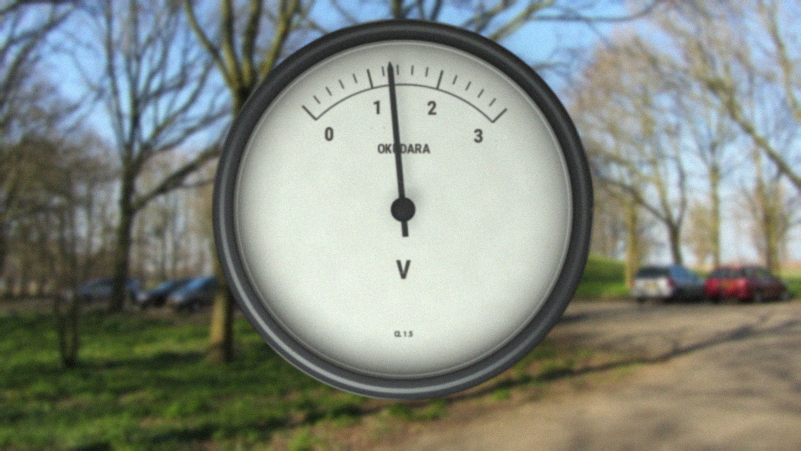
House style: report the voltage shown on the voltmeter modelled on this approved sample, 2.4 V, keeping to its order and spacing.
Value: 1.3 V
